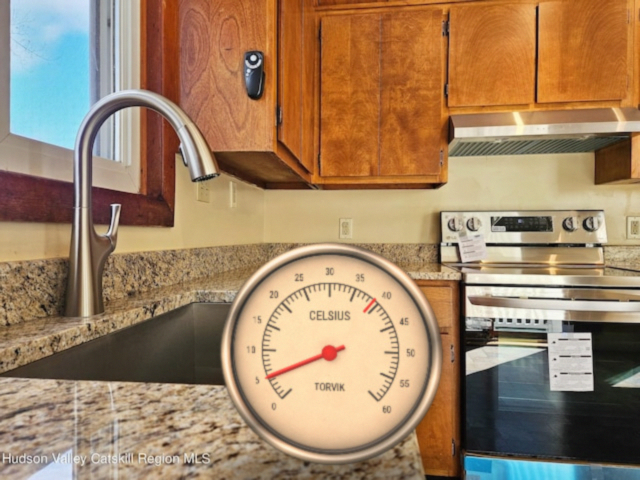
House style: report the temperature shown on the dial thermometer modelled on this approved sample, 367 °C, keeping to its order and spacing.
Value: 5 °C
